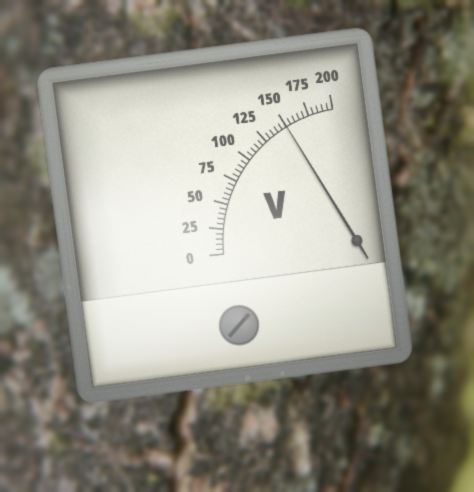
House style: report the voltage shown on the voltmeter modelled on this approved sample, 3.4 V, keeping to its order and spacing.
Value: 150 V
